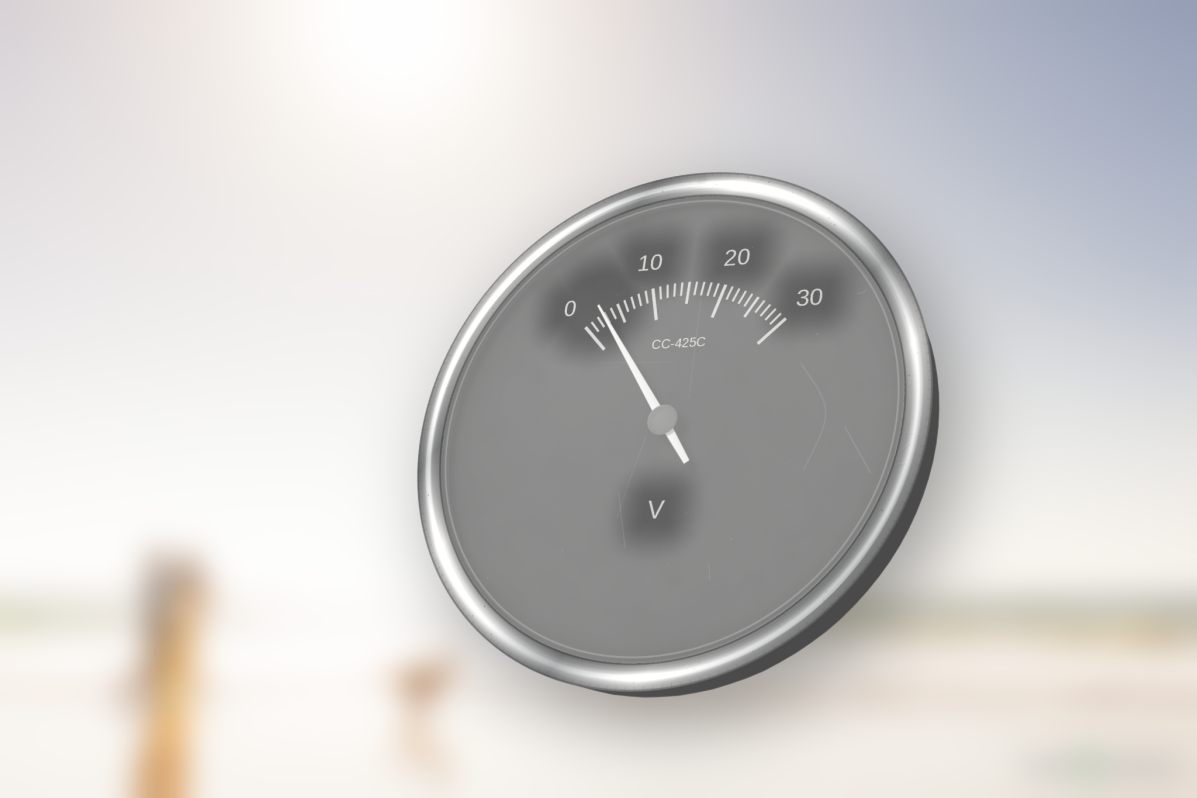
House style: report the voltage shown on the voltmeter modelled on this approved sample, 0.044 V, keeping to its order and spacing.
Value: 3 V
